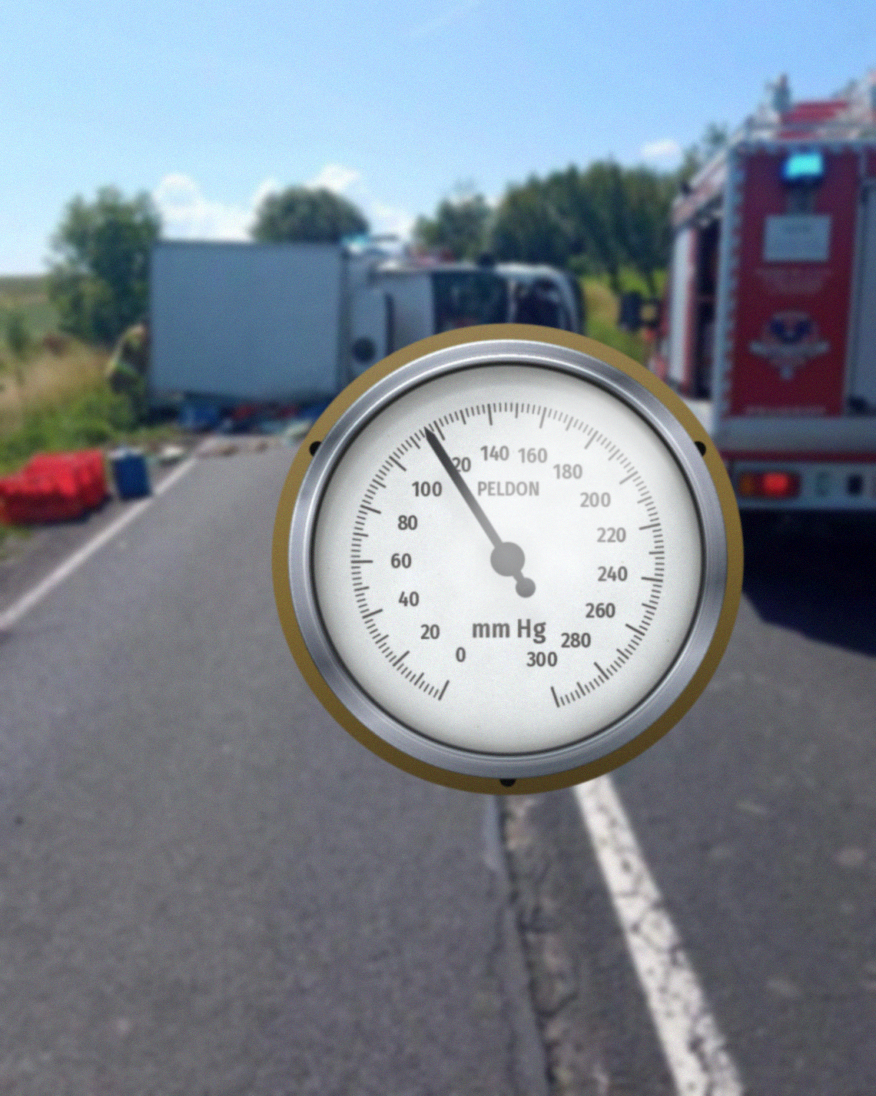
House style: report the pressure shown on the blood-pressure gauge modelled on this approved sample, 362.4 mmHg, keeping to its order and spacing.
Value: 116 mmHg
